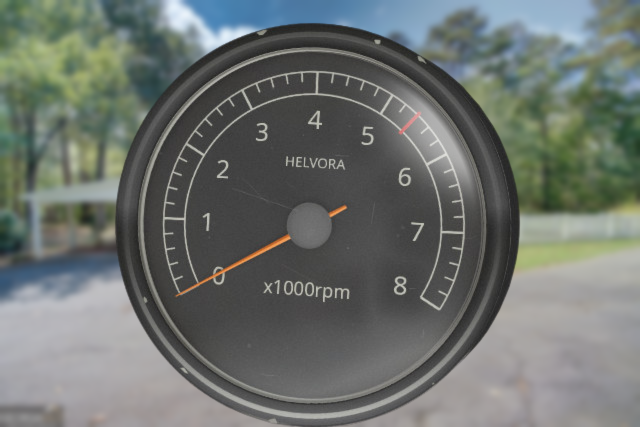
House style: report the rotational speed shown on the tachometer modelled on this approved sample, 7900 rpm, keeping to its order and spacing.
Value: 0 rpm
